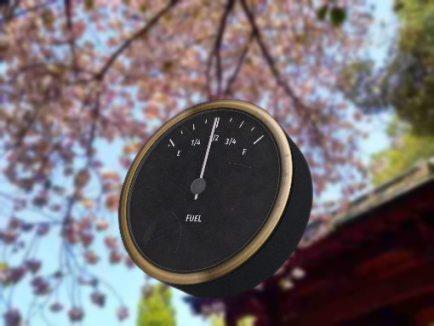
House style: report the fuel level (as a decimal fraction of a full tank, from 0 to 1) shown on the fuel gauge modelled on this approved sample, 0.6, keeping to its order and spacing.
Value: 0.5
